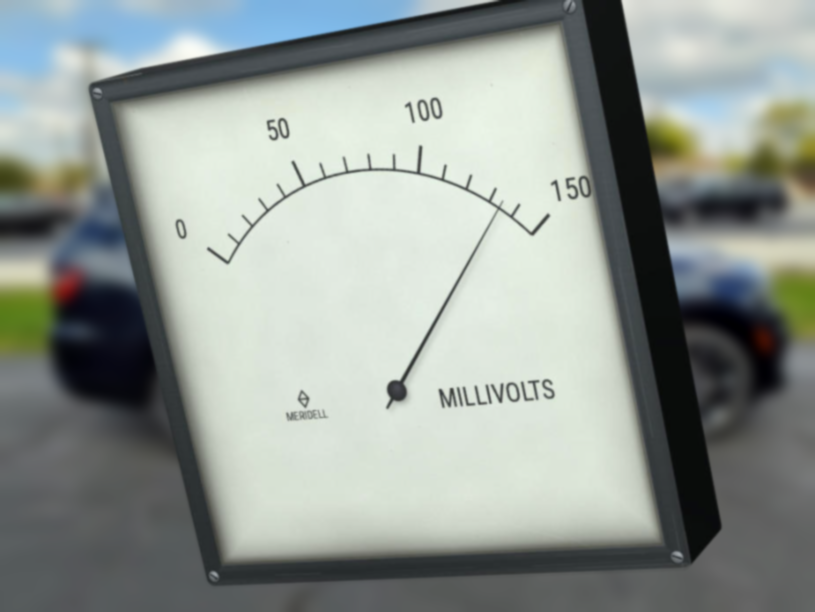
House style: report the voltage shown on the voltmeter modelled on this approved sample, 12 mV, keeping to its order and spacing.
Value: 135 mV
